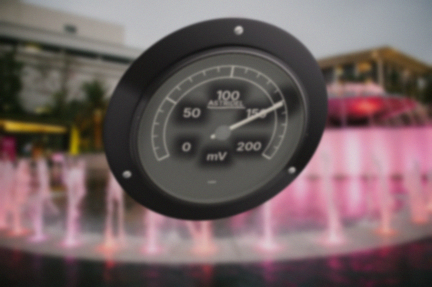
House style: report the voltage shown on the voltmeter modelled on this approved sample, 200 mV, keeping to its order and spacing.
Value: 150 mV
